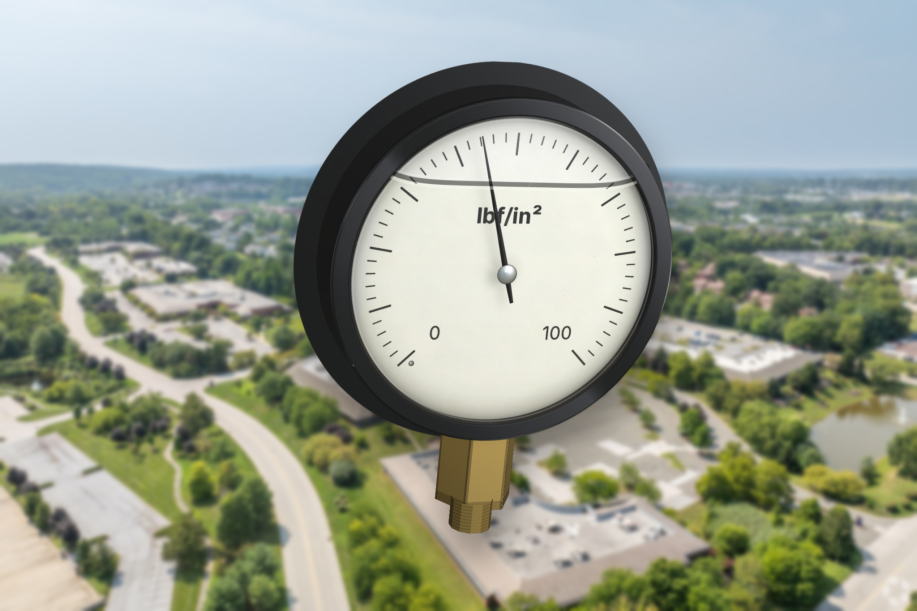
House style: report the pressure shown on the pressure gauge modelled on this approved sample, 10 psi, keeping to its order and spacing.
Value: 44 psi
